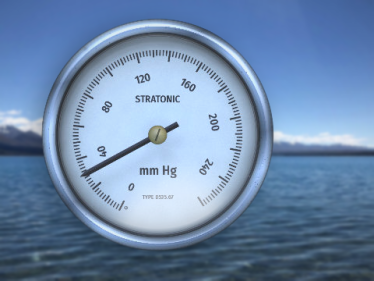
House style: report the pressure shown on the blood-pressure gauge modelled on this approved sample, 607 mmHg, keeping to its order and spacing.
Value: 30 mmHg
